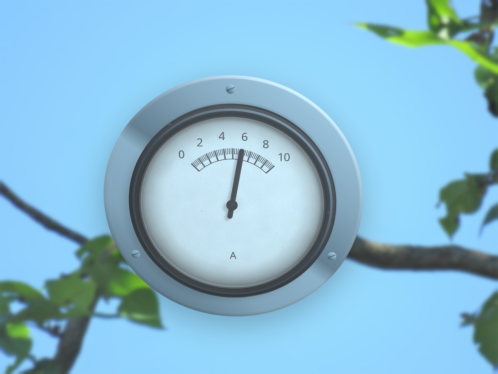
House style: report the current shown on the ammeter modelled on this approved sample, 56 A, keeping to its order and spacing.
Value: 6 A
